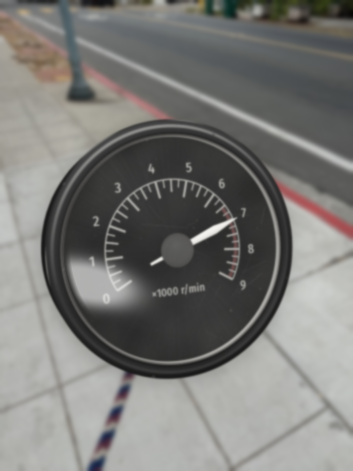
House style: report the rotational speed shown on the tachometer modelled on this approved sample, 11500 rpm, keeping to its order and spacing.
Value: 7000 rpm
